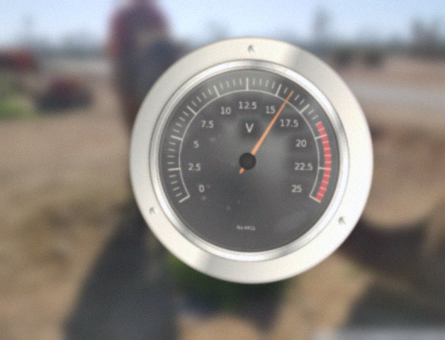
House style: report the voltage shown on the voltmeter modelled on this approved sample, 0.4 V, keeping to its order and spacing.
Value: 16 V
